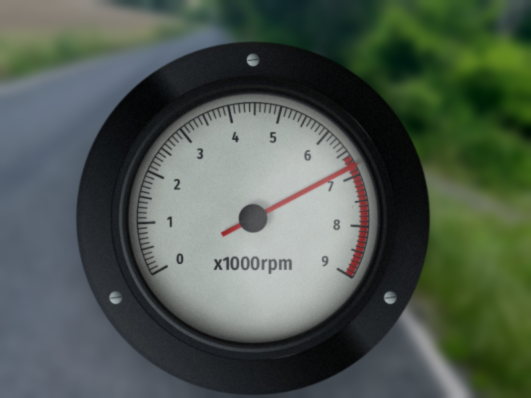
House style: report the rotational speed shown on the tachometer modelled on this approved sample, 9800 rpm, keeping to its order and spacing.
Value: 6800 rpm
